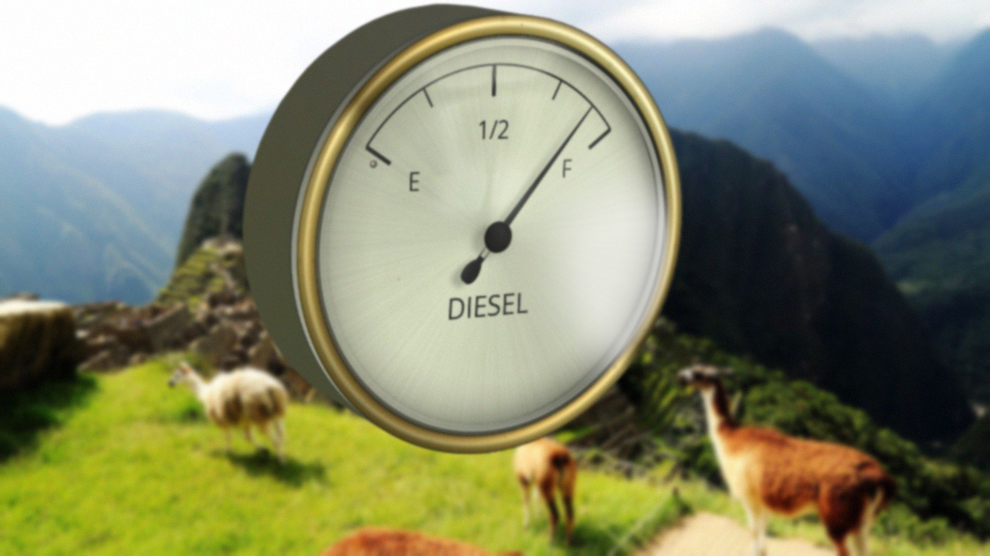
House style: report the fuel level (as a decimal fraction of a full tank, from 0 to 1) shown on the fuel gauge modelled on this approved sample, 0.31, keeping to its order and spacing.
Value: 0.875
